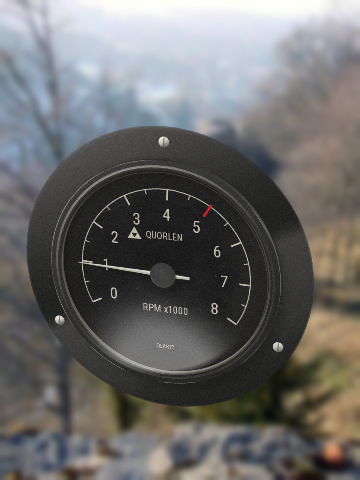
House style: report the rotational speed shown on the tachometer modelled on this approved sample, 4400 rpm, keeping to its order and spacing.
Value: 1000 rpm
